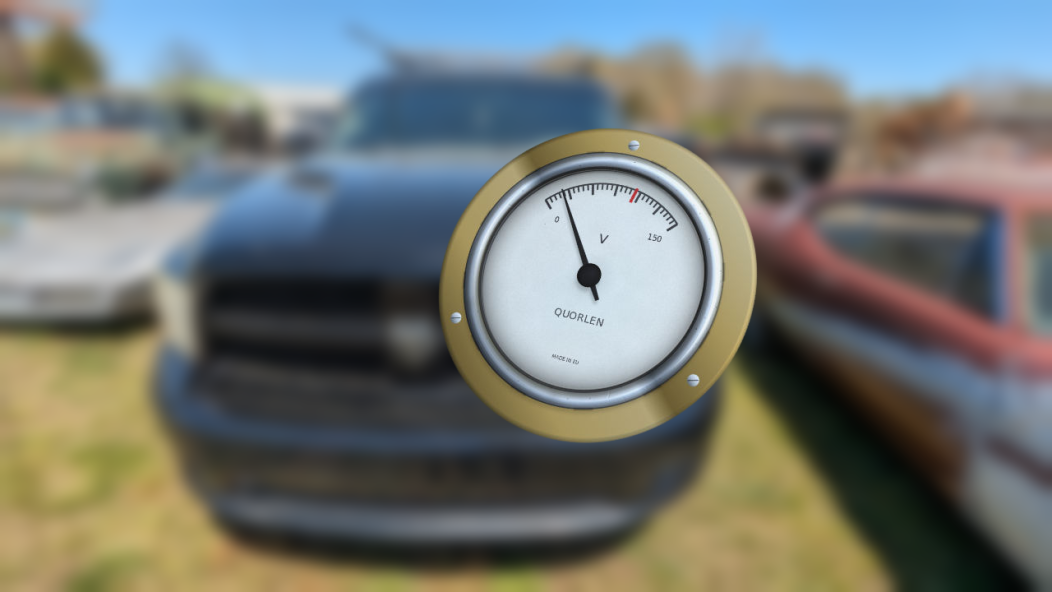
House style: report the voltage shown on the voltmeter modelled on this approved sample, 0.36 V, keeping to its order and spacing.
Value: 20 V
